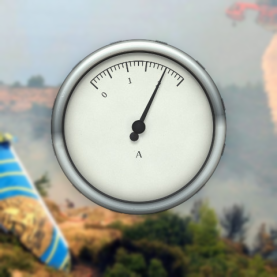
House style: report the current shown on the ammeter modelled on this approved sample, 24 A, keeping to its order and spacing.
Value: 2 A
